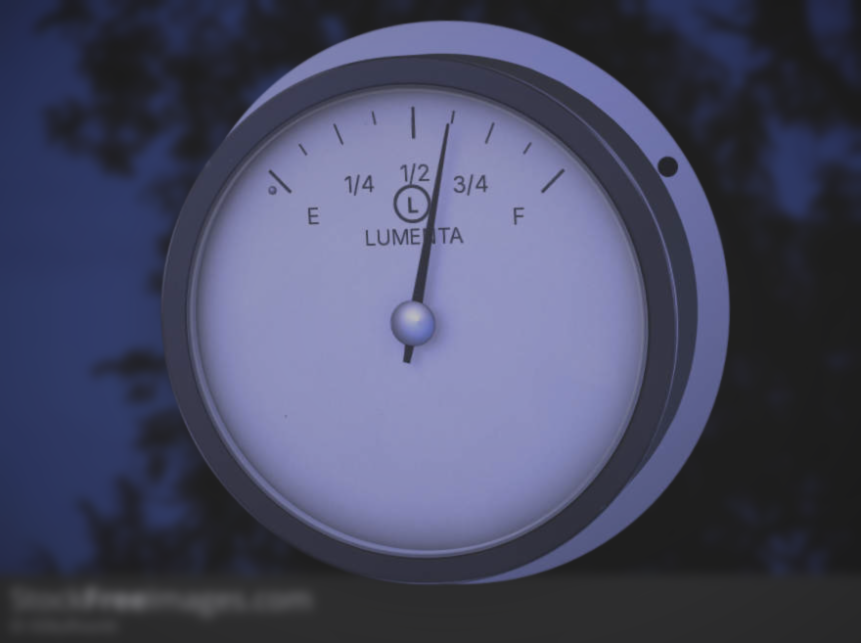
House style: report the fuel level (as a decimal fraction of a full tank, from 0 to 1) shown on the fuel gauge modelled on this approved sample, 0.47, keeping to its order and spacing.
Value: 0.625
